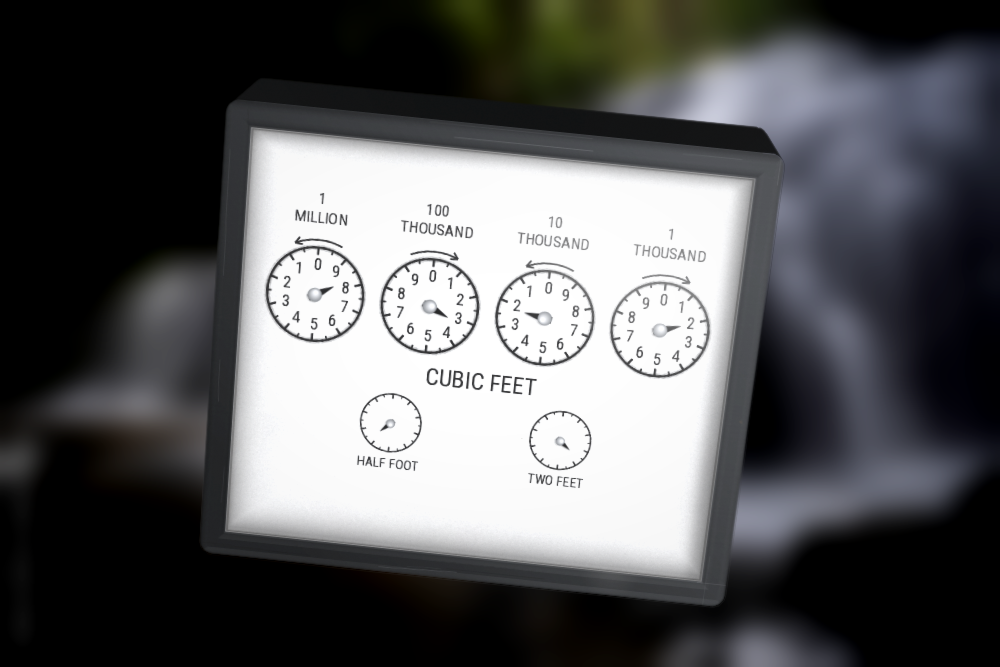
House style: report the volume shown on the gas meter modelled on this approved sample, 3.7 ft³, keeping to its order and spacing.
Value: 832200 ft³
